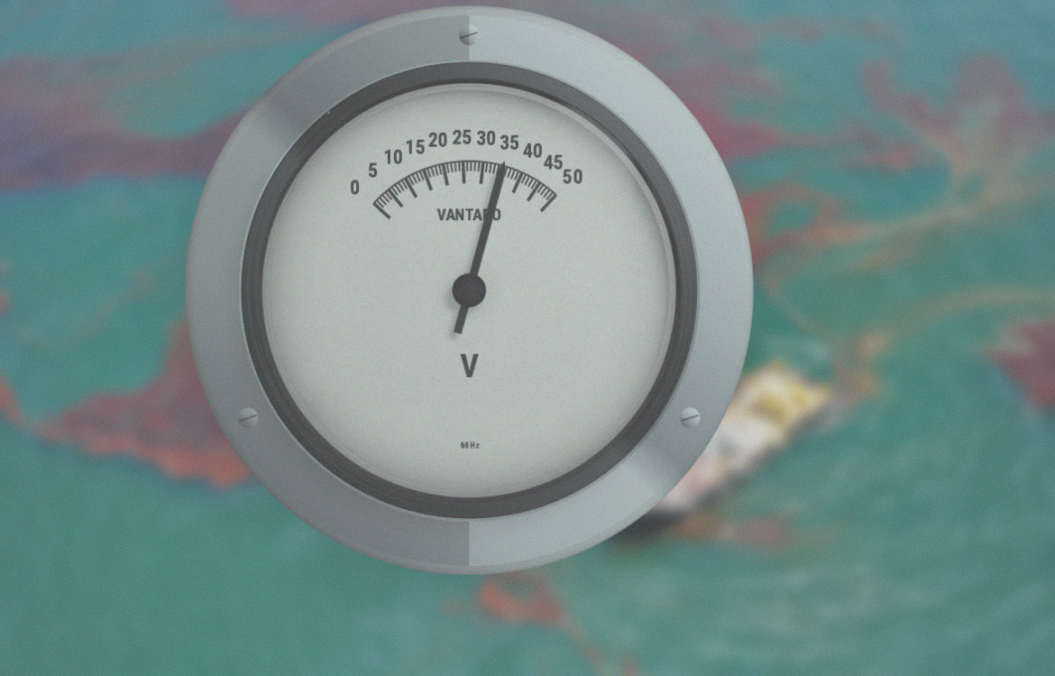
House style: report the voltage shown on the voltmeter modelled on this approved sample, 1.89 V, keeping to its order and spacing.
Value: 35 V
